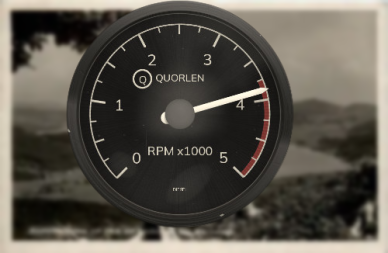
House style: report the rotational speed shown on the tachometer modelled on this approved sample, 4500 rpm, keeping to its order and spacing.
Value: 3875 rpm
